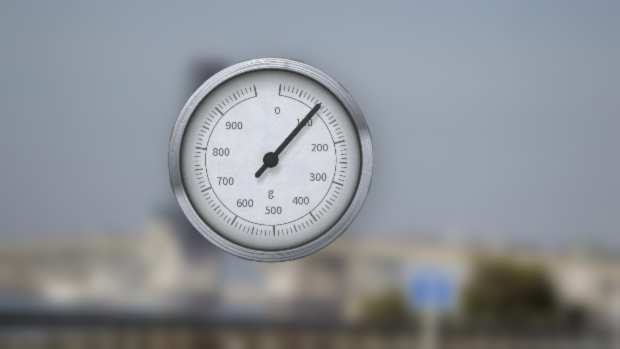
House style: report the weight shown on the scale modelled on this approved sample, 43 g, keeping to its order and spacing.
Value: 100 g
